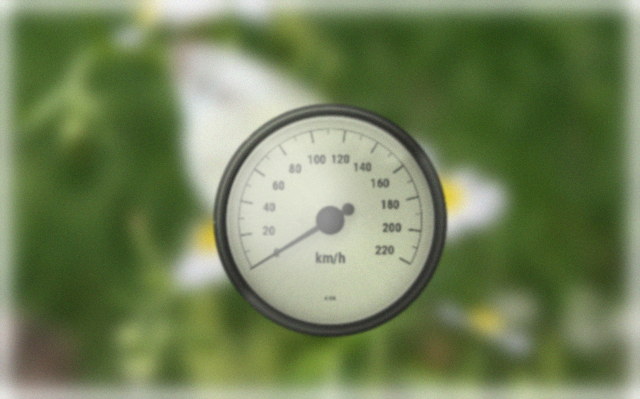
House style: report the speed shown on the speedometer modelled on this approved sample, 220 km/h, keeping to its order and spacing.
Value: 0 km/h
